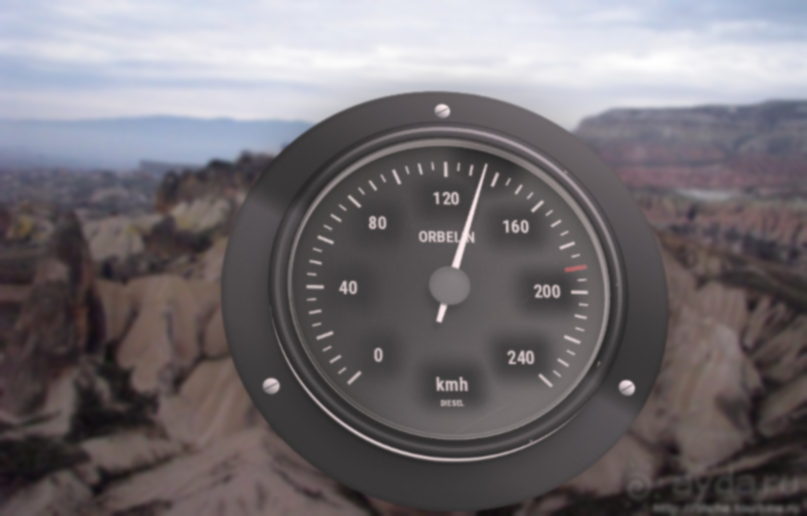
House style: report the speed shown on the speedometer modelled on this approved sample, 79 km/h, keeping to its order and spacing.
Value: 135 km/h
